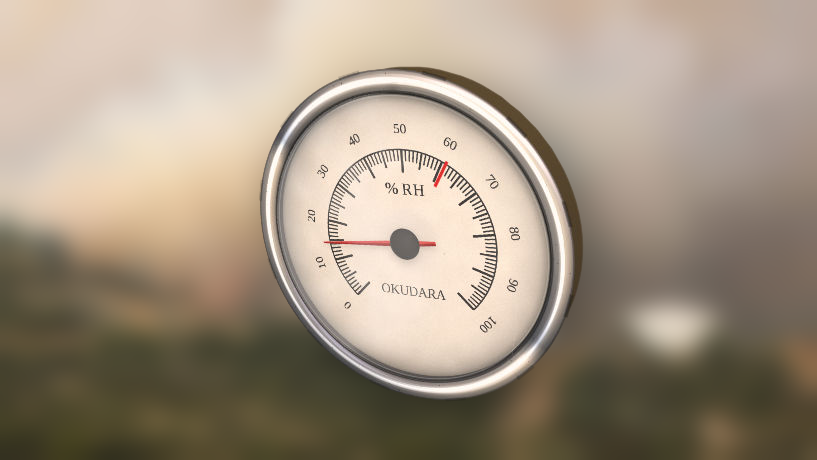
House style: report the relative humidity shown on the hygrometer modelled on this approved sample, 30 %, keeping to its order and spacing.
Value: 15 %
